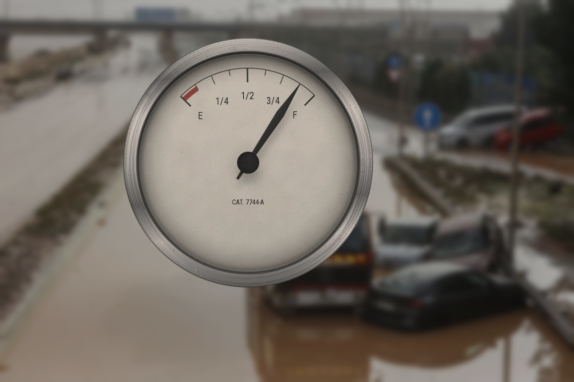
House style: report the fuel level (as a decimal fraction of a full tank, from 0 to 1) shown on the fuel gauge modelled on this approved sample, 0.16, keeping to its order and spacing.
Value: 0.875
